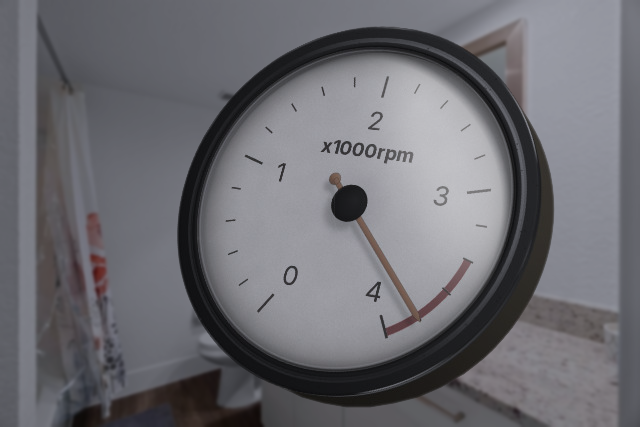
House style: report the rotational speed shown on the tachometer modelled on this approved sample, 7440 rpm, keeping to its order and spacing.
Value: 3800 rpm
